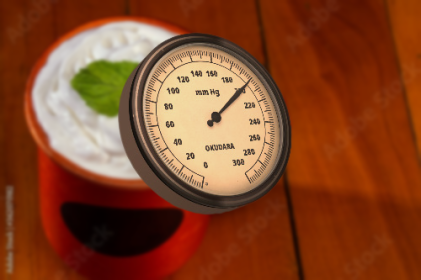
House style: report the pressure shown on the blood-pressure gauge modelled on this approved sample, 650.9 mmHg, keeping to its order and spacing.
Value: 200 mmHg
